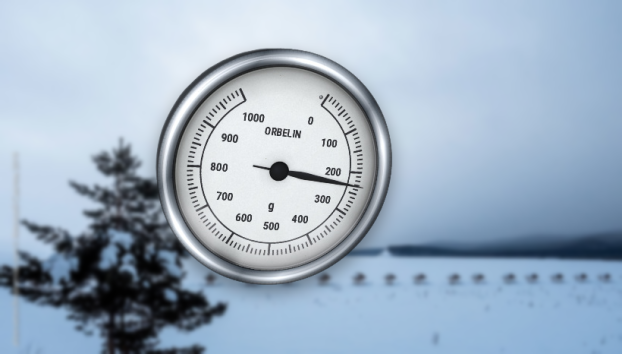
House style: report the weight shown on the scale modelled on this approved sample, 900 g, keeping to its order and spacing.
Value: 230 g
